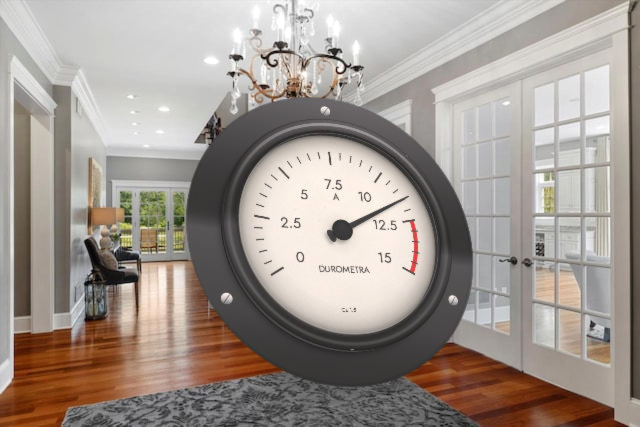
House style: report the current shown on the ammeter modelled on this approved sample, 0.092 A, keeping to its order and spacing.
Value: 11.5 A
